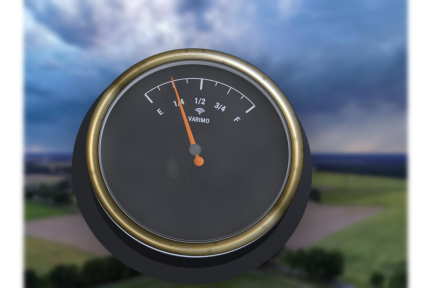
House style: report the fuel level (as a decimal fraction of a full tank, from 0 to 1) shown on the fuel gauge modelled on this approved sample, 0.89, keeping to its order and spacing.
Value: 0.25
